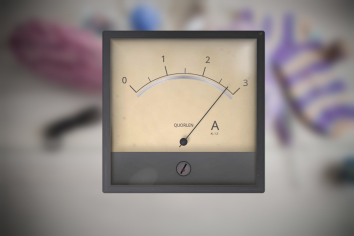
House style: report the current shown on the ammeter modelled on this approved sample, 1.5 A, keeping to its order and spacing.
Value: 2.75 A
